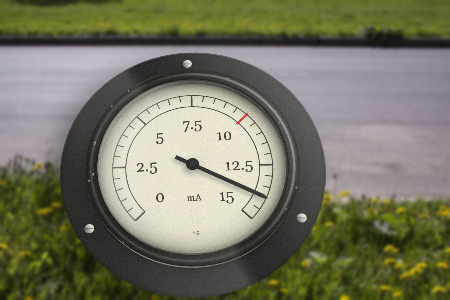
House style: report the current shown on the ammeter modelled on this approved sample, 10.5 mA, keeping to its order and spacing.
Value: 14 mA
